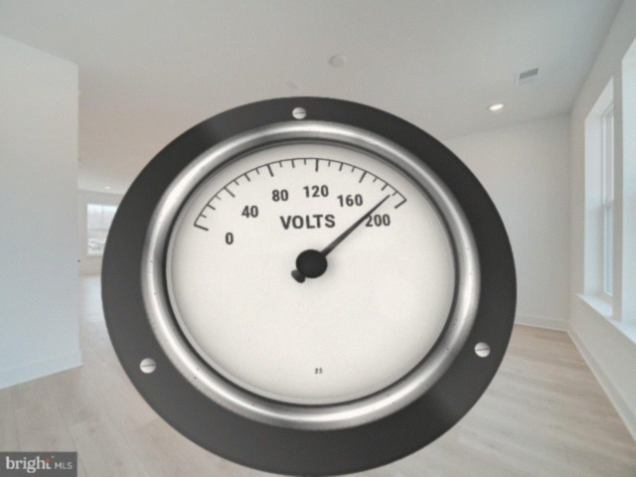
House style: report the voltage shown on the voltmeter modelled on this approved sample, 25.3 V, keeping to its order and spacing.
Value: 190 V
